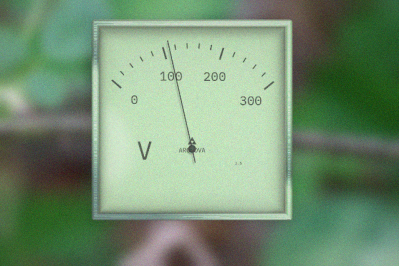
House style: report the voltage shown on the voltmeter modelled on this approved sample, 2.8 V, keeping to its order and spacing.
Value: 110 V
